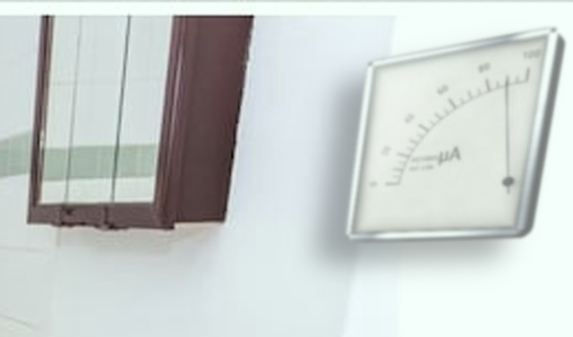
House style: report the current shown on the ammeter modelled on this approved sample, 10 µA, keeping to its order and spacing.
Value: 90 µA
